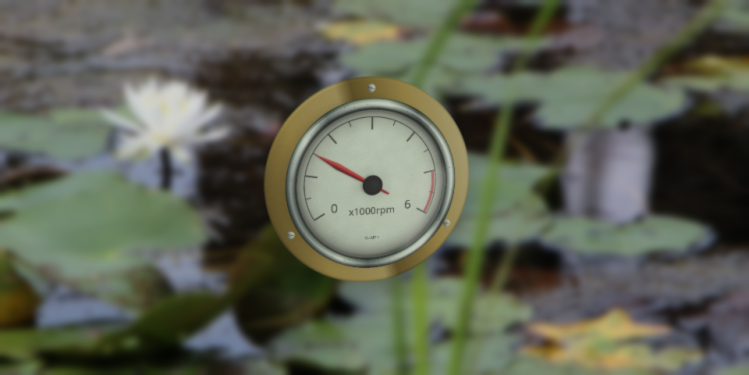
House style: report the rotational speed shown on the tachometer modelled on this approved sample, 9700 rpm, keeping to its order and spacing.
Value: 1500 rpm
